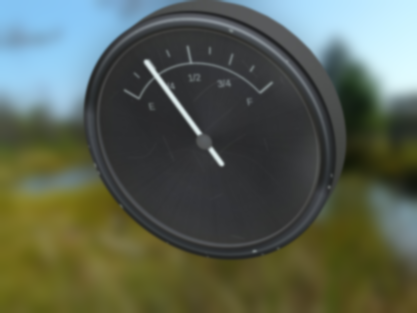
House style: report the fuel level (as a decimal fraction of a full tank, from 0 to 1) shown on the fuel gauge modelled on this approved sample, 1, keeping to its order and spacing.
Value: 0.25
